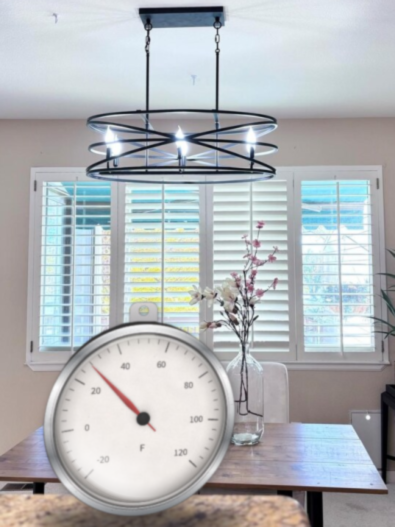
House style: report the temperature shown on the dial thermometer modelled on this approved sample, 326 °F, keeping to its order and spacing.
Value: 28 °F
